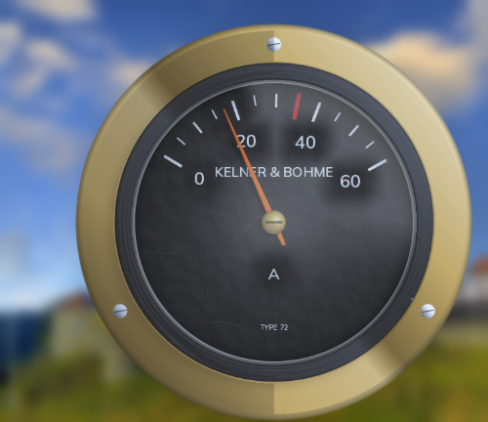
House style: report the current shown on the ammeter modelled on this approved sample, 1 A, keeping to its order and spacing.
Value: 17.5 A
